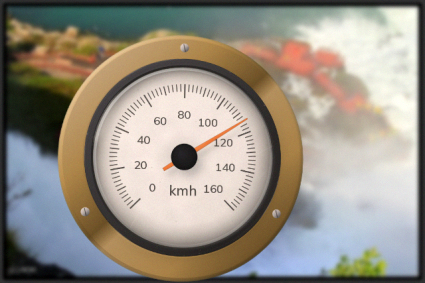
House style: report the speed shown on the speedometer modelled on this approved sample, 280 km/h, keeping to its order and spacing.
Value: 114 km/h
